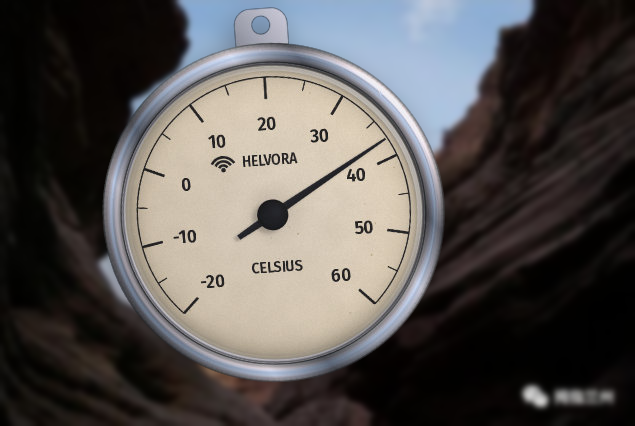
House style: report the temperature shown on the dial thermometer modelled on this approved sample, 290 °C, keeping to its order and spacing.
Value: 37.5 °C
